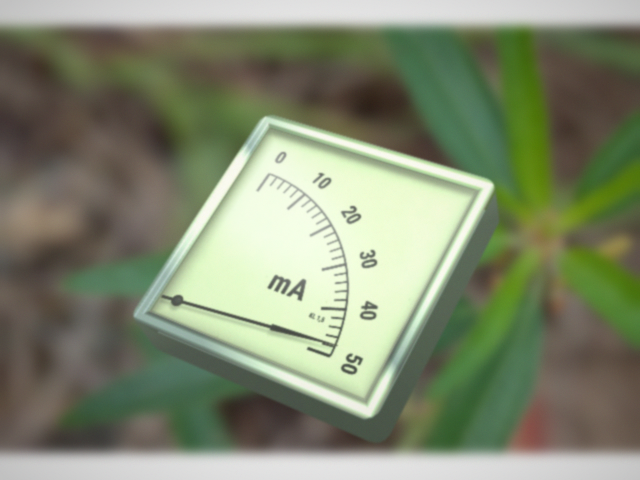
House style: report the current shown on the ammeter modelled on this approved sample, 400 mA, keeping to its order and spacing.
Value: 48 mA
